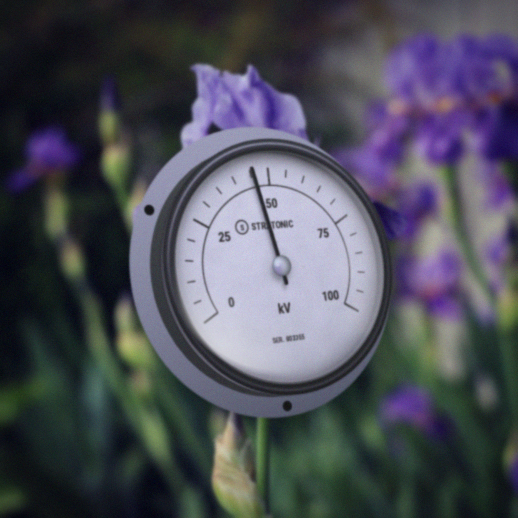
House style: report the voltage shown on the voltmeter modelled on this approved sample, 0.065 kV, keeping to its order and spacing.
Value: 45 kV
